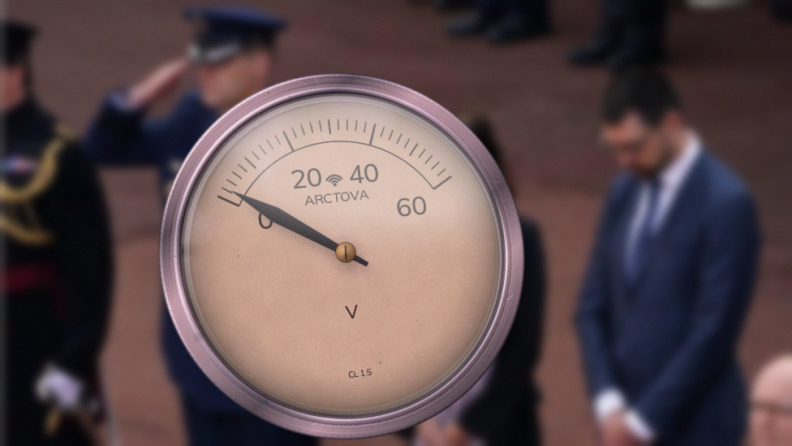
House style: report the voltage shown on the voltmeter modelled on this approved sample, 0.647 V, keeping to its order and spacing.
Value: 2 V
